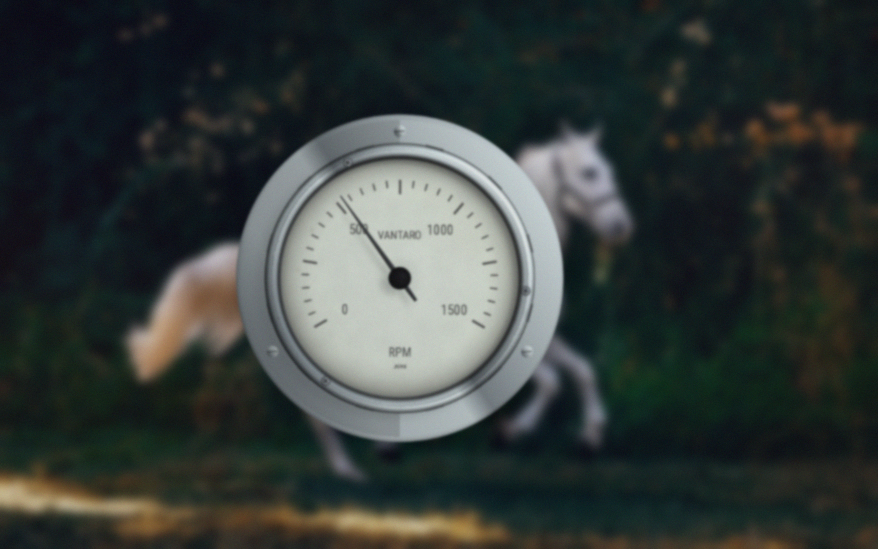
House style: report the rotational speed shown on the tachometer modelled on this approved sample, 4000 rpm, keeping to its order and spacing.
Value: 525 rpm
